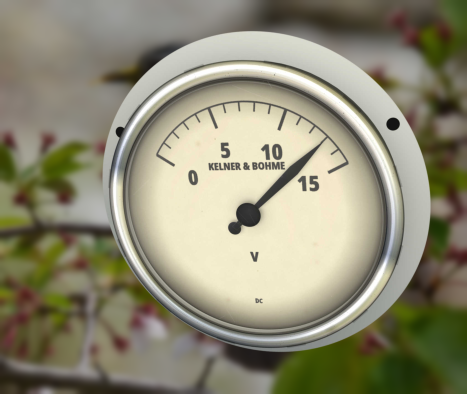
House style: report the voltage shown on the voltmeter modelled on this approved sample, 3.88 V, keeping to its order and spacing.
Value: 13 V
